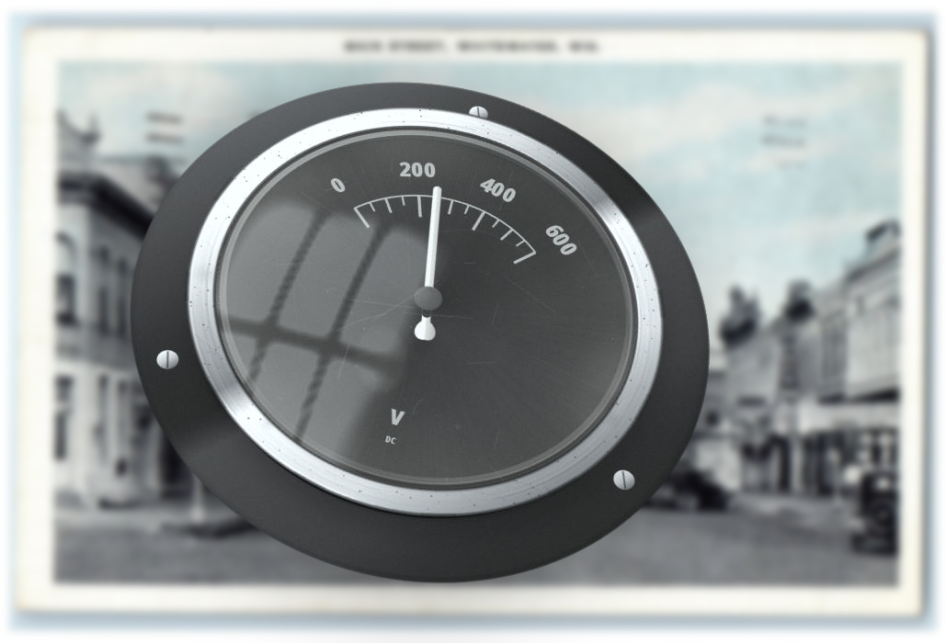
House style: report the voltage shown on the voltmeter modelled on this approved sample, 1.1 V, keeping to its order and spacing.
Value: 250 V
